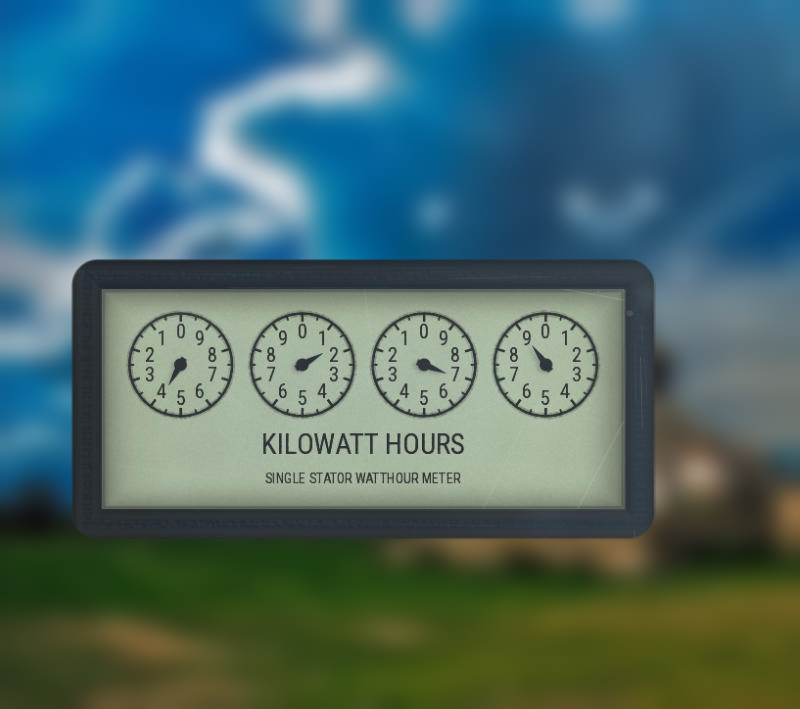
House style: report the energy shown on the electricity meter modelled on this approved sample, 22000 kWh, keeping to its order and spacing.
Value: 4169 kWh
